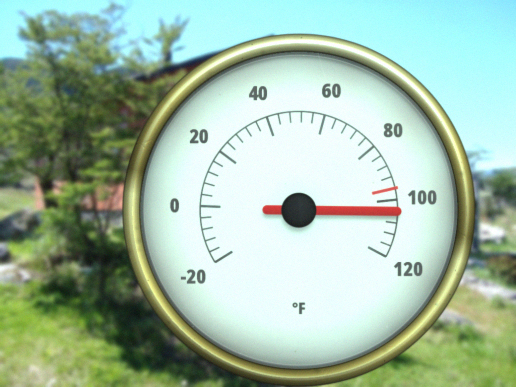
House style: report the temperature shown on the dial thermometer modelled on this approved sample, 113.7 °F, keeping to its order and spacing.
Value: 104 °F
